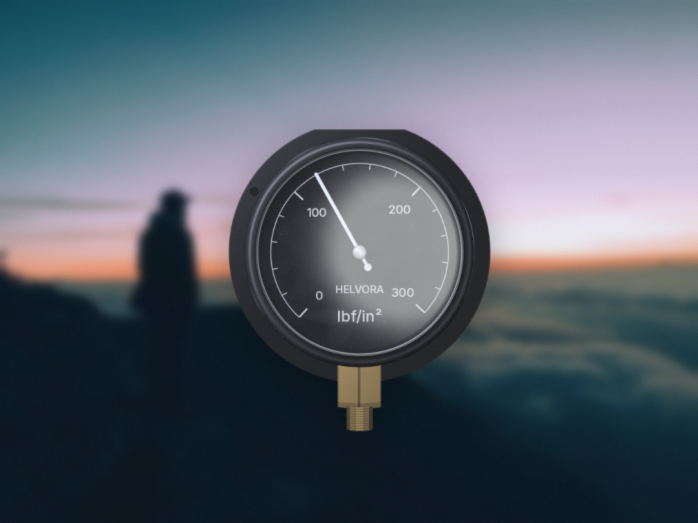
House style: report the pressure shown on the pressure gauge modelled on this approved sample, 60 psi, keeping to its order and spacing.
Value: 120 psi
